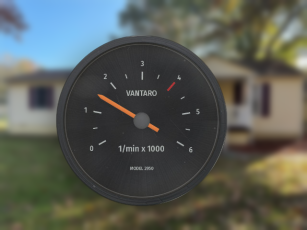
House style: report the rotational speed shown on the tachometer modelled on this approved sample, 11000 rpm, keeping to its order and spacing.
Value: 1500 rpm
